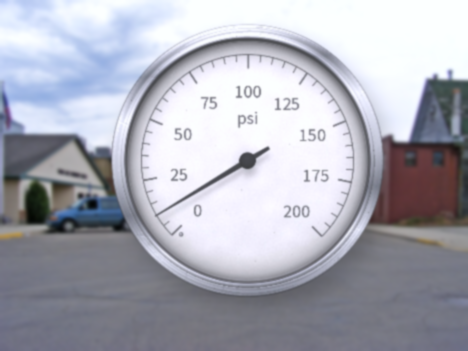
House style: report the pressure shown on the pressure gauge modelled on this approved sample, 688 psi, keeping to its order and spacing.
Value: 10 psi
